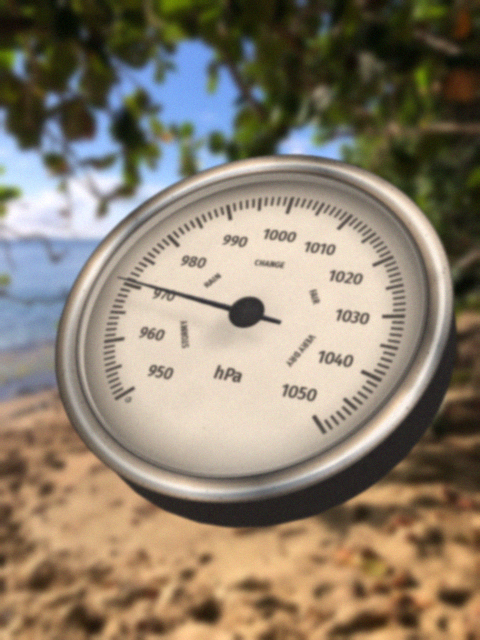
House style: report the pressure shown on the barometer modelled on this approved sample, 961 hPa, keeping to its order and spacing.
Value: 970 hPa
